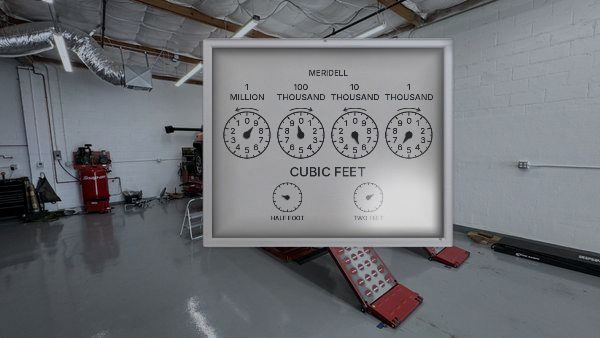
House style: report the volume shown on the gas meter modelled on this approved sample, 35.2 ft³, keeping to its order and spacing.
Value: 895600 ft³
